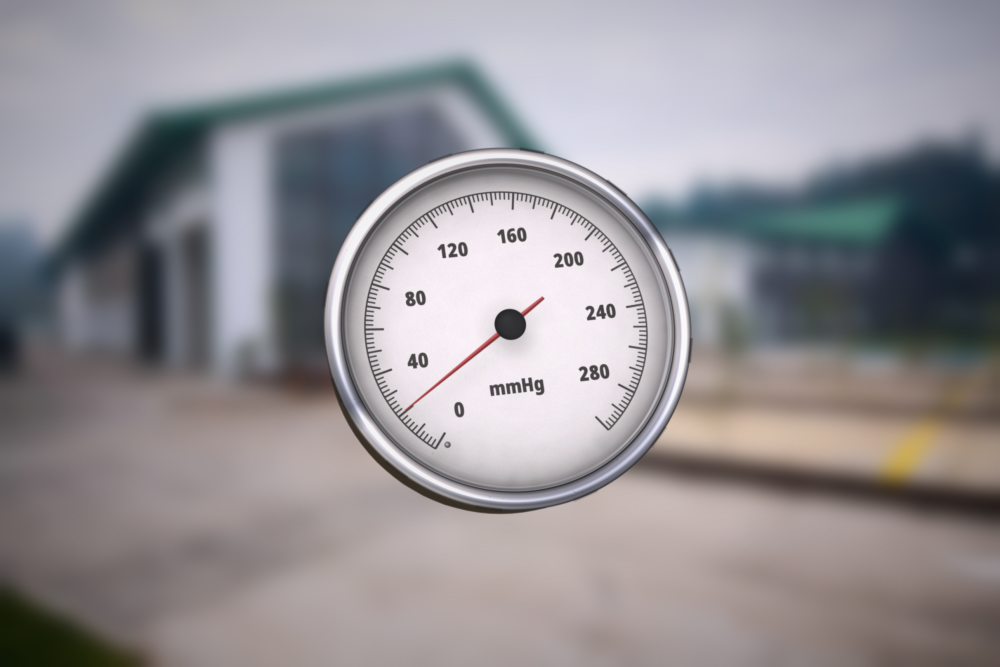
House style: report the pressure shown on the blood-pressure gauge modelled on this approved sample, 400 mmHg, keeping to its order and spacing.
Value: 20 mmHg
